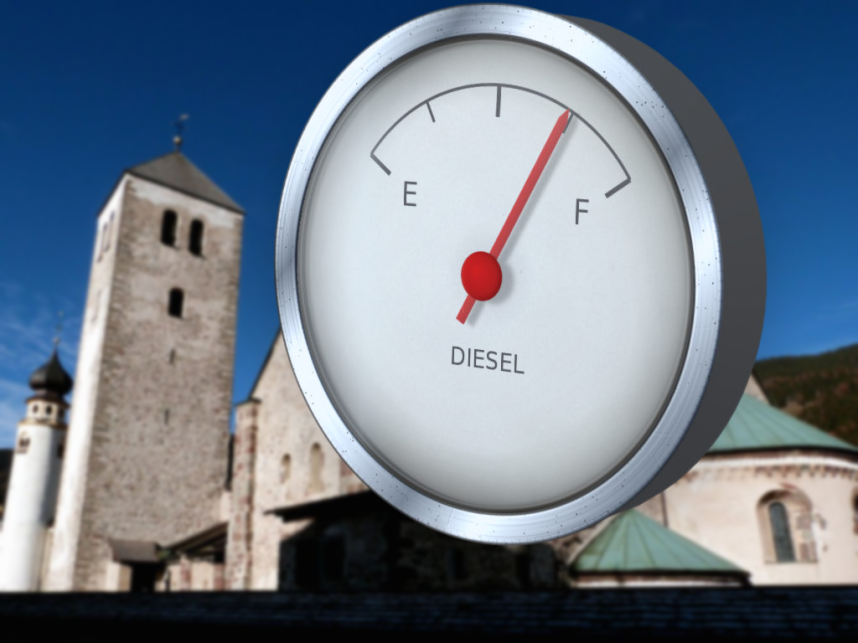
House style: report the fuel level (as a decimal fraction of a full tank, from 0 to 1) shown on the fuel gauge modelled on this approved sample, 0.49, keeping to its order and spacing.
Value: 0.75
